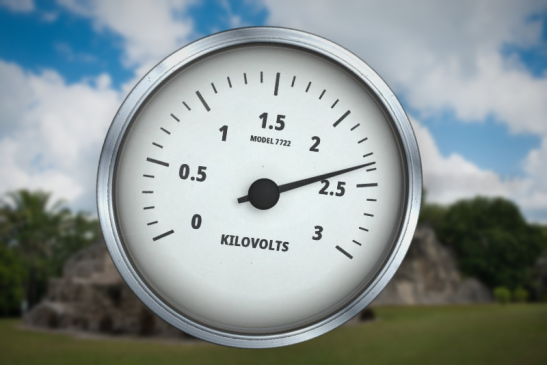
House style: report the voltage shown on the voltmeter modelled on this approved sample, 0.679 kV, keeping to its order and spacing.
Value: 2.35 kV
